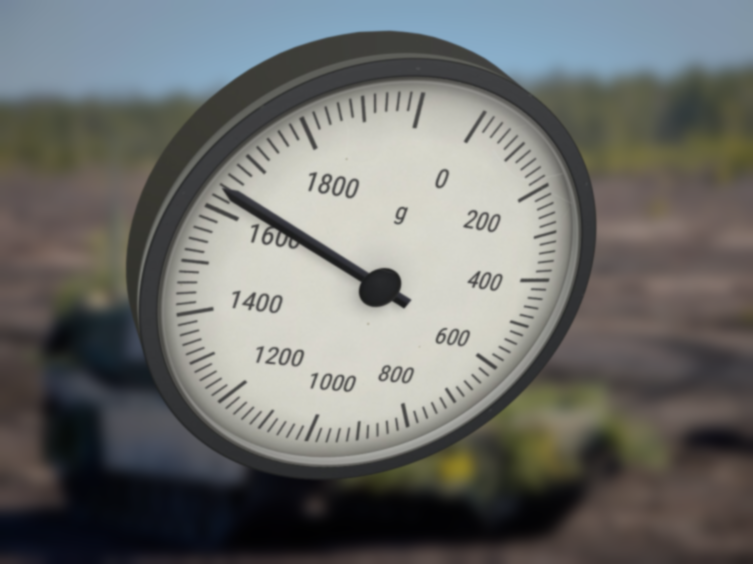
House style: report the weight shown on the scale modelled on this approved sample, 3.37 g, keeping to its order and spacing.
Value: 1640 g
